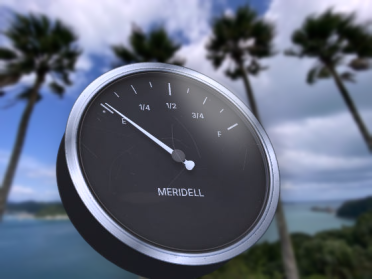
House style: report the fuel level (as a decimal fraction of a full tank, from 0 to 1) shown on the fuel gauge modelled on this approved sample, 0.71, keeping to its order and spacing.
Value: 0
